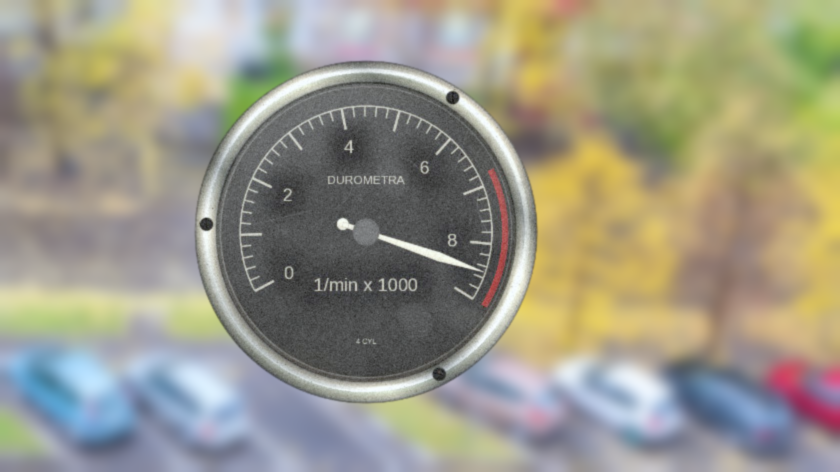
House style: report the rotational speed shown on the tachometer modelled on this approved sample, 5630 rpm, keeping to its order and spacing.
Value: 8500 rpm
